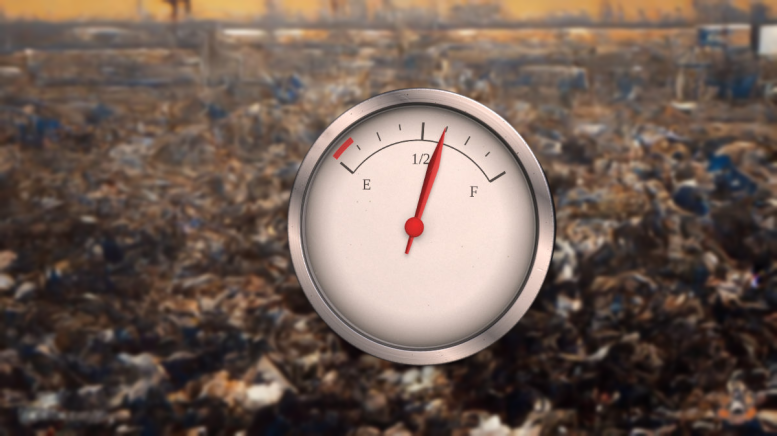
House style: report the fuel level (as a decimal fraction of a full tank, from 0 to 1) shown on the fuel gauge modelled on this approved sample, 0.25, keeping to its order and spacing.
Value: 0.625
